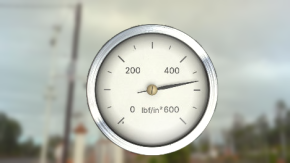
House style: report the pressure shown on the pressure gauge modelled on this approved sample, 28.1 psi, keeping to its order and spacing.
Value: 475 psi
